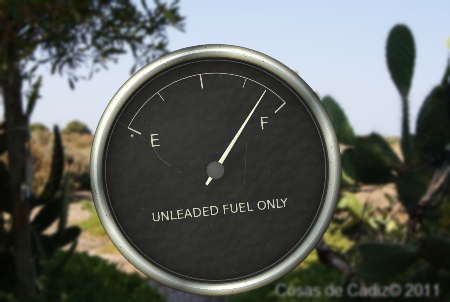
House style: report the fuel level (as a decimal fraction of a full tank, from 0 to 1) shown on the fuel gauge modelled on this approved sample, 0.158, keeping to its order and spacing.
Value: 0.875
